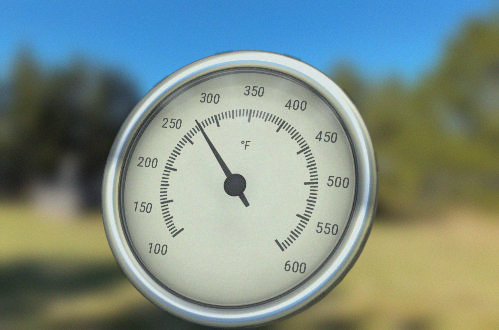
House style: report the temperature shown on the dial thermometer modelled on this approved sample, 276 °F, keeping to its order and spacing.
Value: 275 °F
